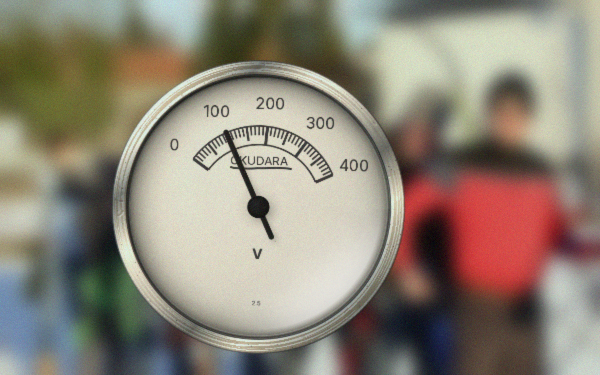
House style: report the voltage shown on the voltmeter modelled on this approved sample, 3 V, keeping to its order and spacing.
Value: 100 V
